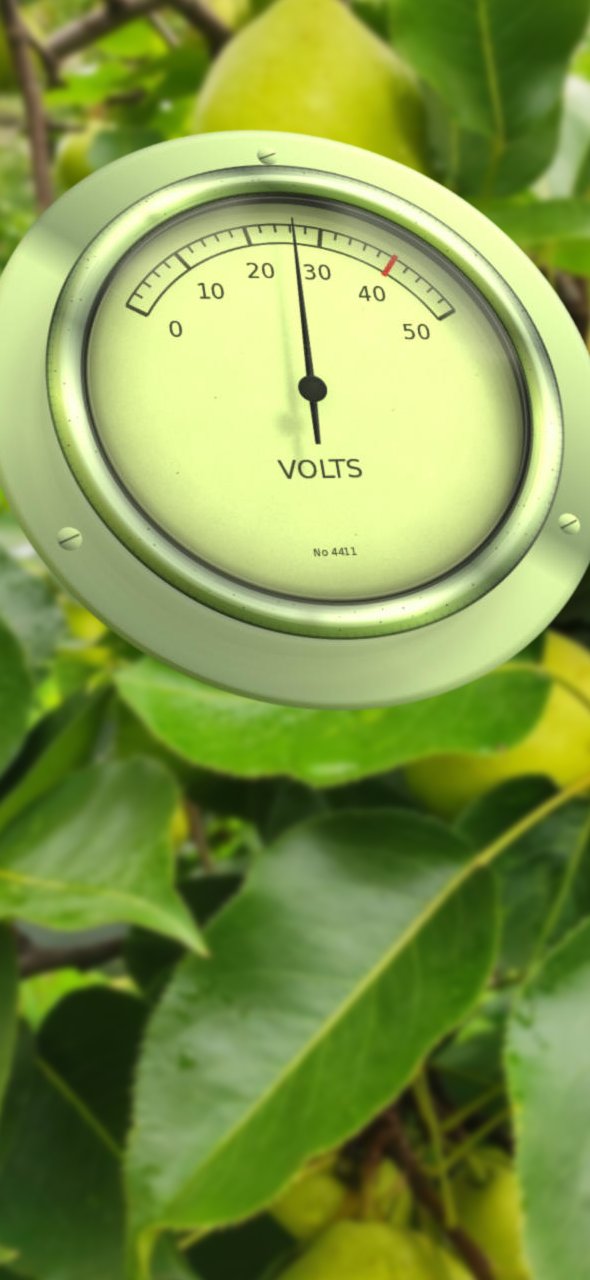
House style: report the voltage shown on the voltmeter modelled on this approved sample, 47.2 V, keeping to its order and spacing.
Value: 26 V
